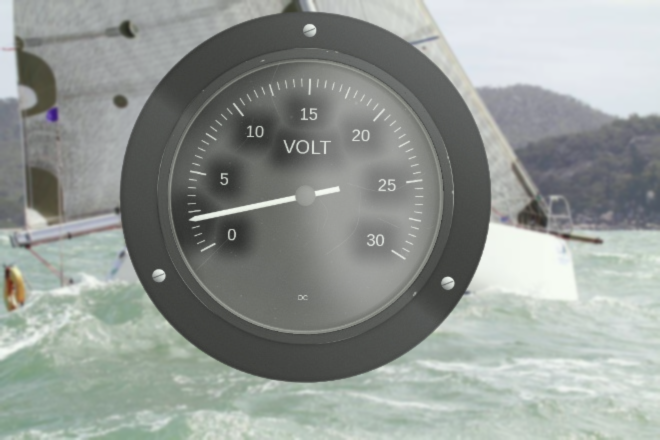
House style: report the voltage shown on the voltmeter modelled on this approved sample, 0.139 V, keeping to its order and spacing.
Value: 2 V
